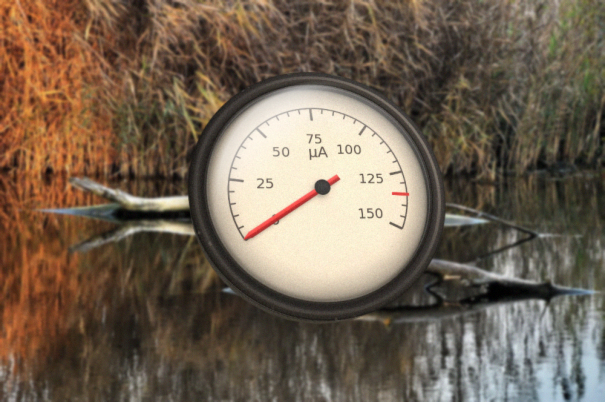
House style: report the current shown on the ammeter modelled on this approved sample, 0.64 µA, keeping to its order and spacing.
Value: 0 µA
